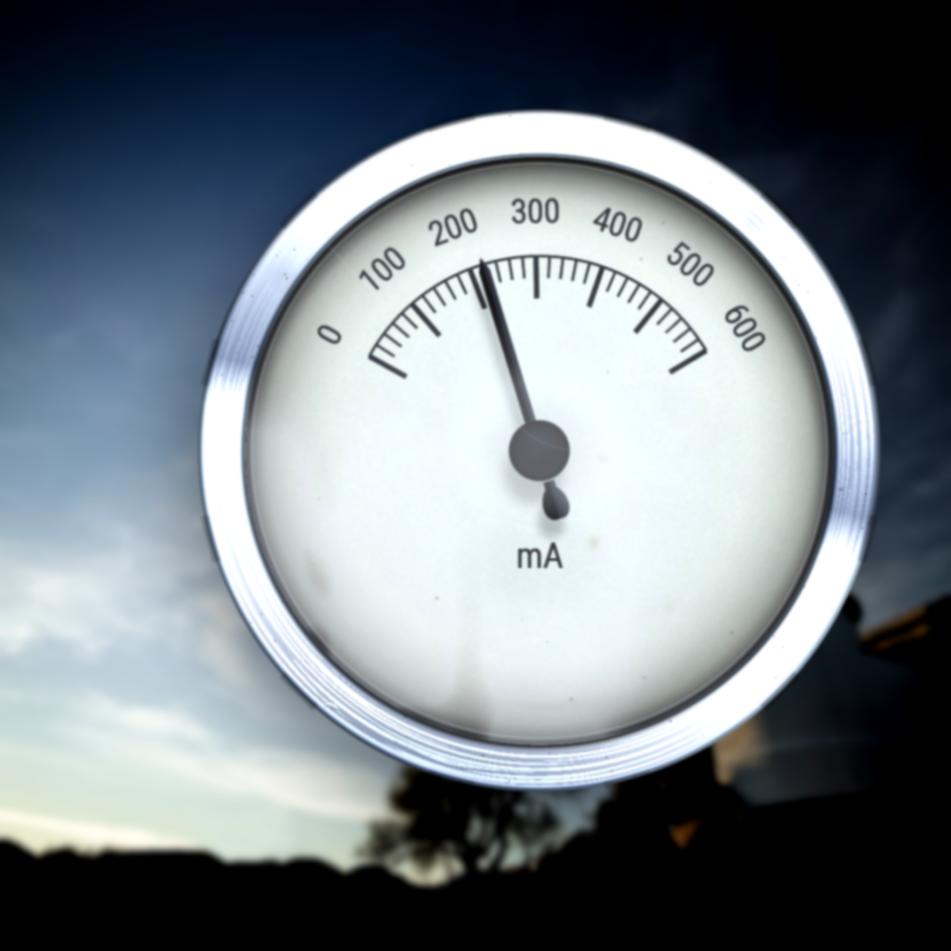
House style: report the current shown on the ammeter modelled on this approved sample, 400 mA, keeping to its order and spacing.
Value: 220 mA
